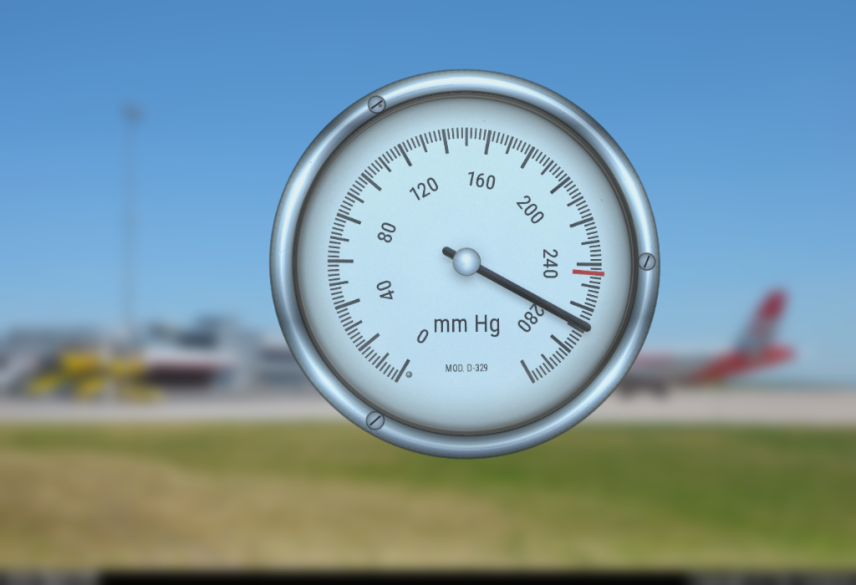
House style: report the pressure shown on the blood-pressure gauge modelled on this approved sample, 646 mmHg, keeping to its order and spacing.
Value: 268 mmHg
